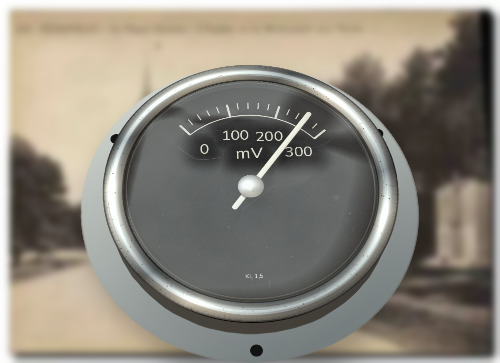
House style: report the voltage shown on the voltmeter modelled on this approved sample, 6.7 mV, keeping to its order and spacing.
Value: 260 mV
